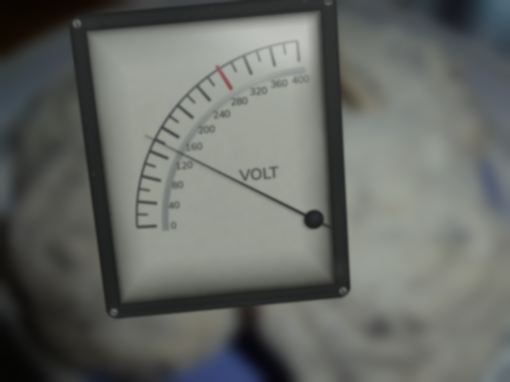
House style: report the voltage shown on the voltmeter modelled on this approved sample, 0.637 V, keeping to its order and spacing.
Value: 140 V
